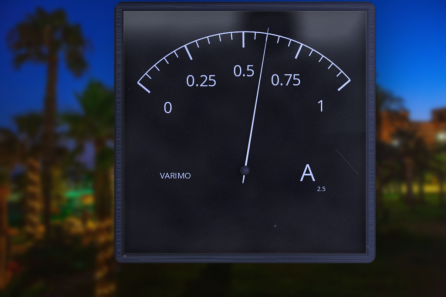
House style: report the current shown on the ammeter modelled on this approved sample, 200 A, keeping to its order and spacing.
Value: 0.6 A
